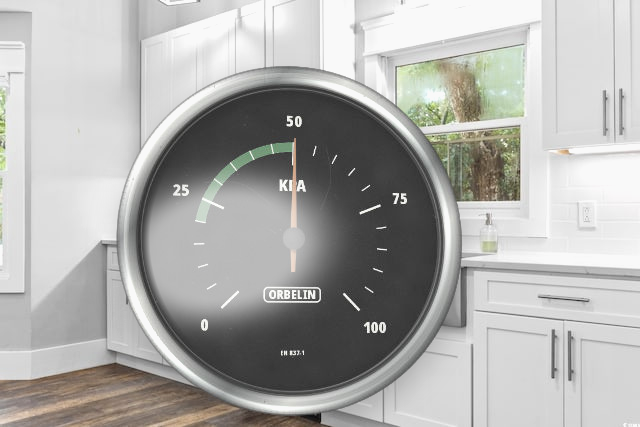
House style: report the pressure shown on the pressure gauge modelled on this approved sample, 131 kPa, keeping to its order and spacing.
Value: 50 kPa
